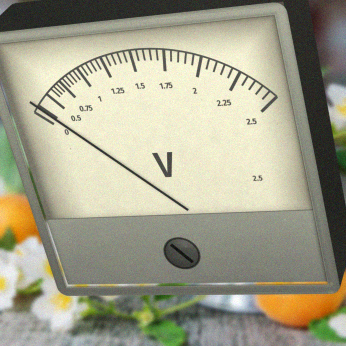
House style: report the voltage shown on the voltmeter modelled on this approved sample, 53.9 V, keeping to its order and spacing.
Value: 0.25 V
